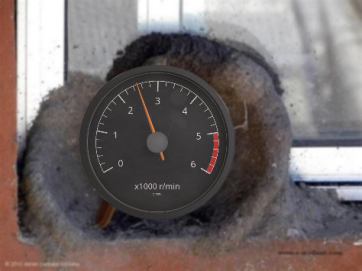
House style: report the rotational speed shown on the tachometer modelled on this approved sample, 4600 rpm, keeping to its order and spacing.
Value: 2500 rpm
